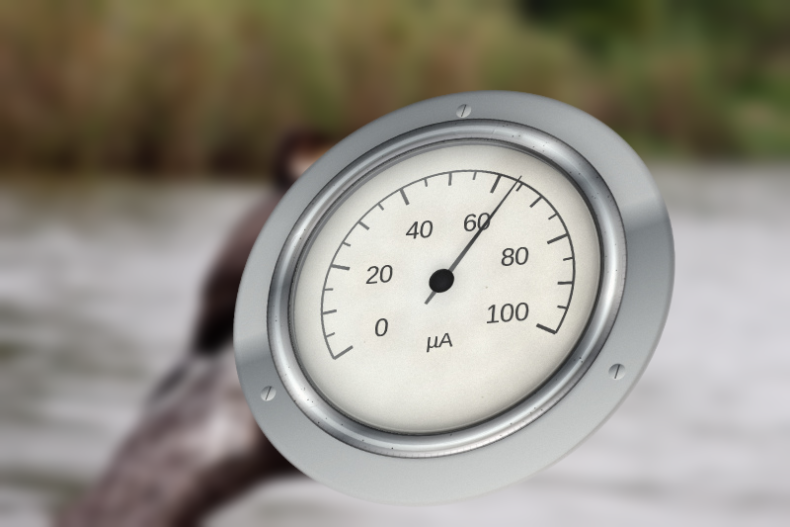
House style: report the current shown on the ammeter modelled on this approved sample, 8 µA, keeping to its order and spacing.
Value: 65 µA
